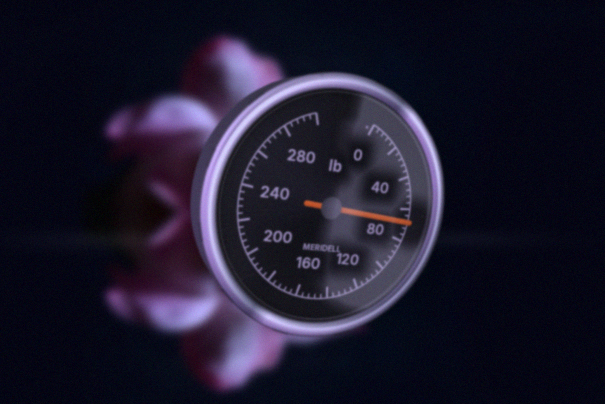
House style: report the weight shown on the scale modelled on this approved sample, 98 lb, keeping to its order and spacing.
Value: 68 lb
